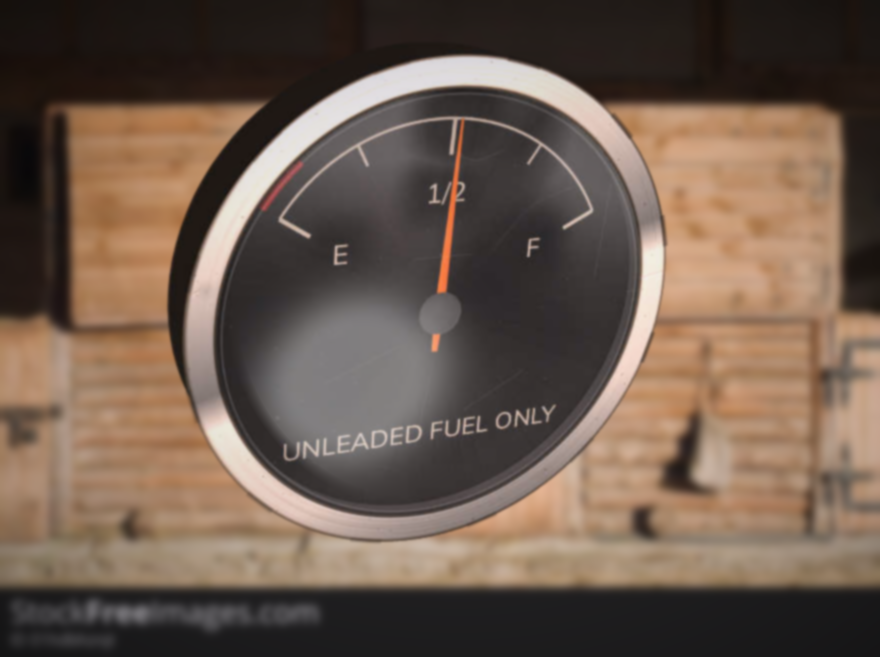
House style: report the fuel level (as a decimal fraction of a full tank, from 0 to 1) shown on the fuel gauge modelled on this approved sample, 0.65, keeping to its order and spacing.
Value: 0.5
